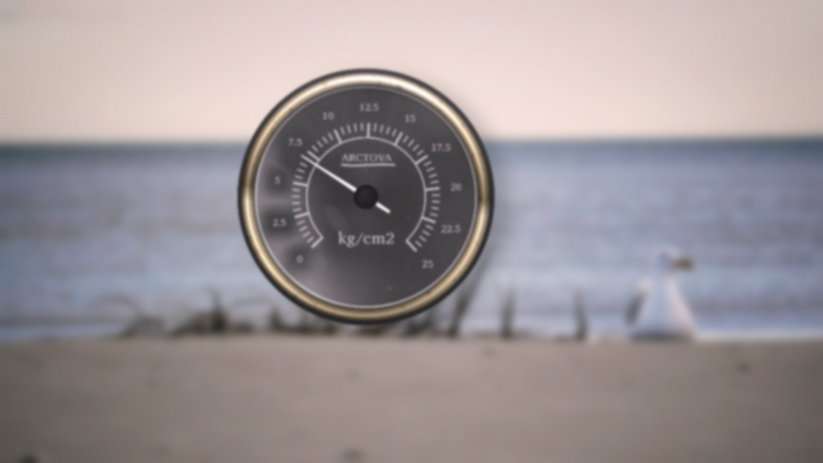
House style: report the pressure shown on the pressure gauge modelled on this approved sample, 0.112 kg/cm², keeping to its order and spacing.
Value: 7 kg/cm²
